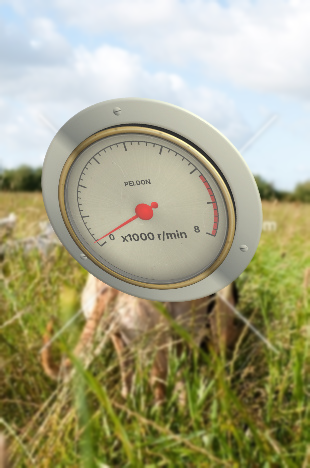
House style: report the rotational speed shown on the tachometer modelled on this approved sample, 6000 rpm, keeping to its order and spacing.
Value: 200 rpm
